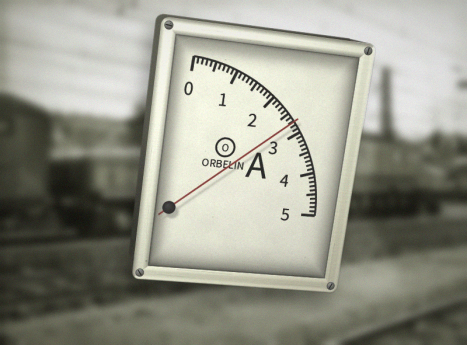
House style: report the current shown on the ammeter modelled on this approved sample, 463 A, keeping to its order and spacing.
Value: 2.7 A
